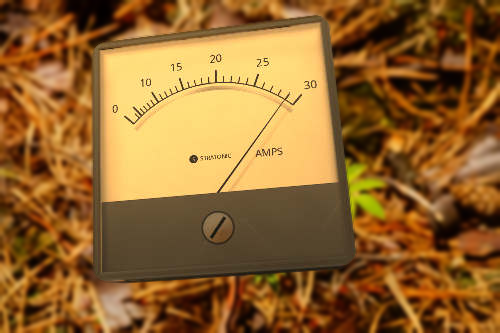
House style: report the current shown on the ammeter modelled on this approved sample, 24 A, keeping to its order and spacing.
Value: 29 A
